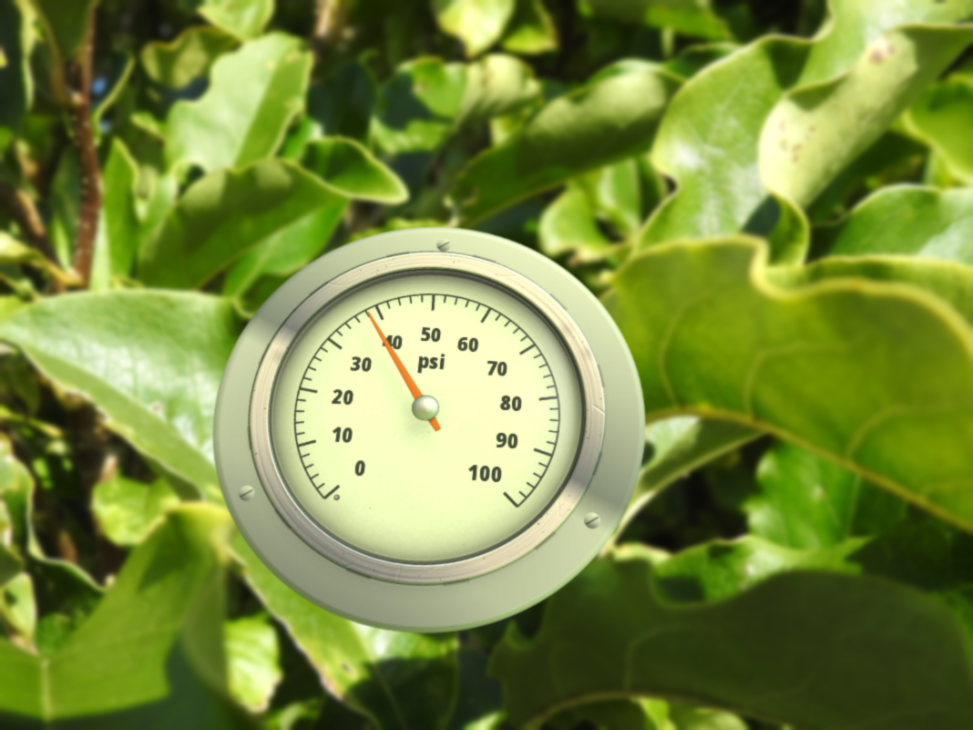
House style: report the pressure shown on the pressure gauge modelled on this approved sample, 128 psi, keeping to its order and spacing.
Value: 38 psi
